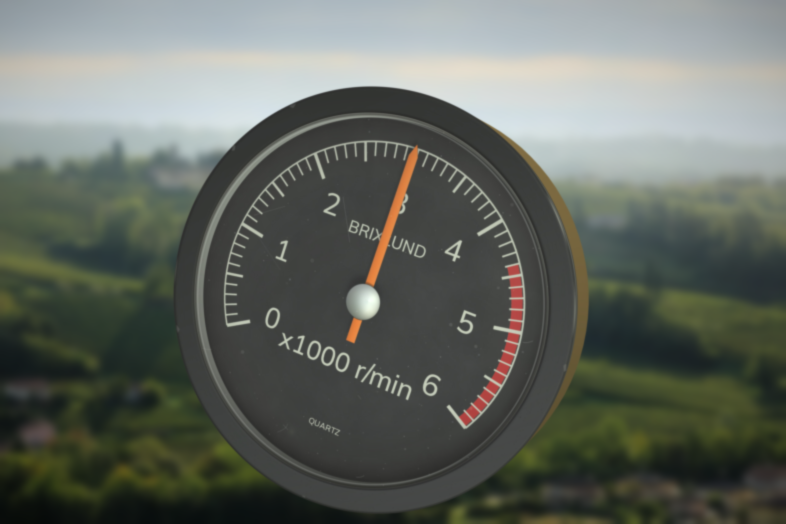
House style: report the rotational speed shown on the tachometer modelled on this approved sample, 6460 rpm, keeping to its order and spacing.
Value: 3000 rpm
